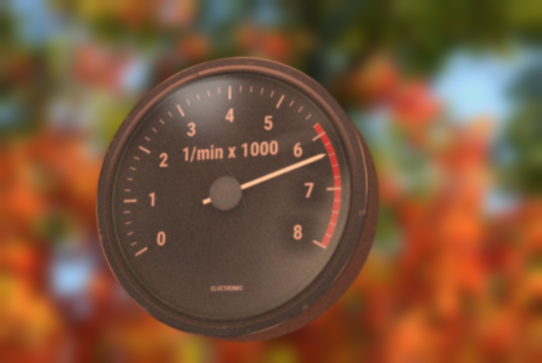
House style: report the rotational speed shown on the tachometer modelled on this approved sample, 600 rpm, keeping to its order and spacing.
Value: 6400 rpm
